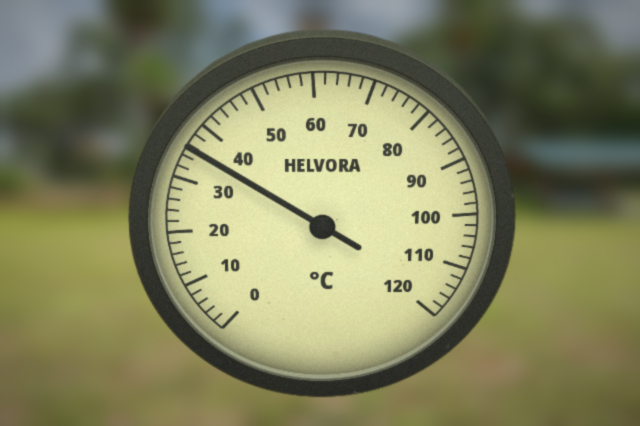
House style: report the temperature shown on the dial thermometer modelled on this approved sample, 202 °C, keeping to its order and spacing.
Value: 36 °C
